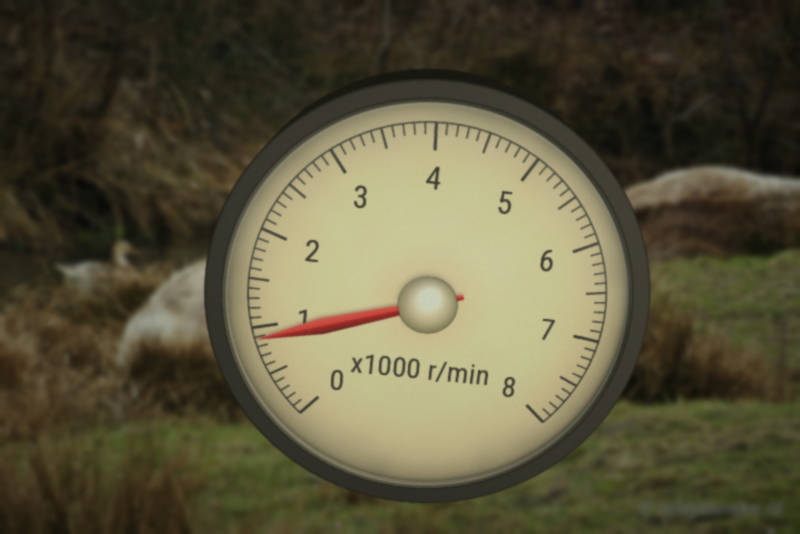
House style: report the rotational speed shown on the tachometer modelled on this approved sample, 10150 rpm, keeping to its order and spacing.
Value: 900 rpm
